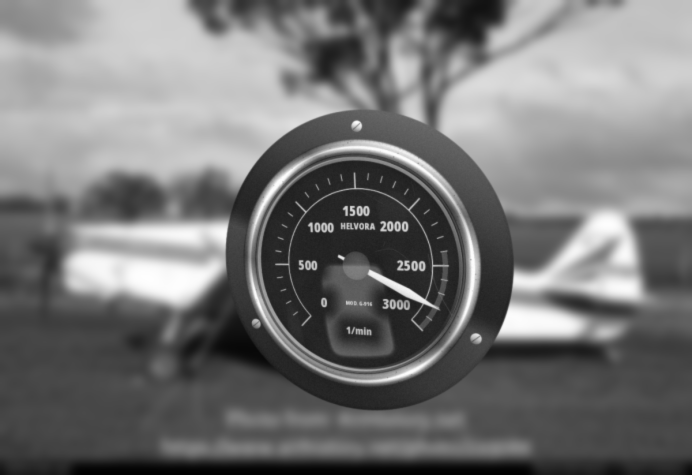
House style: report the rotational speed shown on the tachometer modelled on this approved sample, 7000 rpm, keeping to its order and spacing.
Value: 2800 rpm
